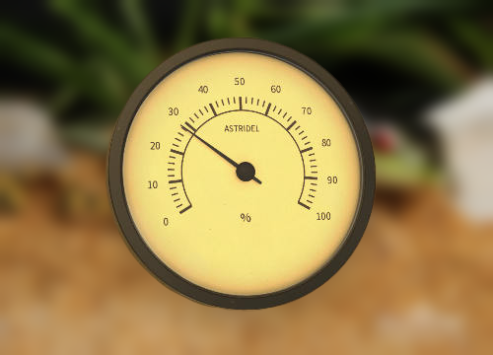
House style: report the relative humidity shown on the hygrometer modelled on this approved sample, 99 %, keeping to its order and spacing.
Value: 28 %
